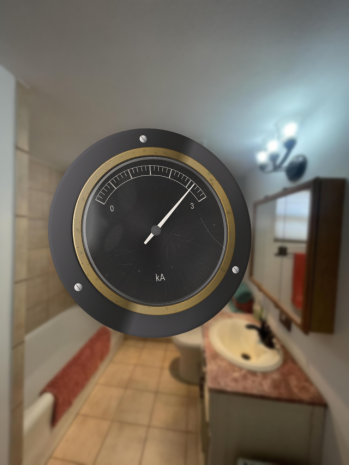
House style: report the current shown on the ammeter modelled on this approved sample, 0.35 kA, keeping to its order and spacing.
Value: 2.6 kA
